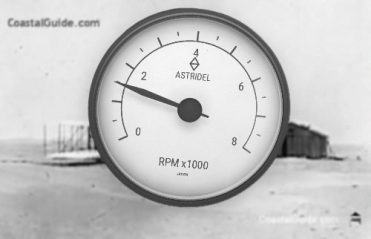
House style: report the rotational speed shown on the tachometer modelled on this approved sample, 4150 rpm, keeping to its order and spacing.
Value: 1500 rpm
